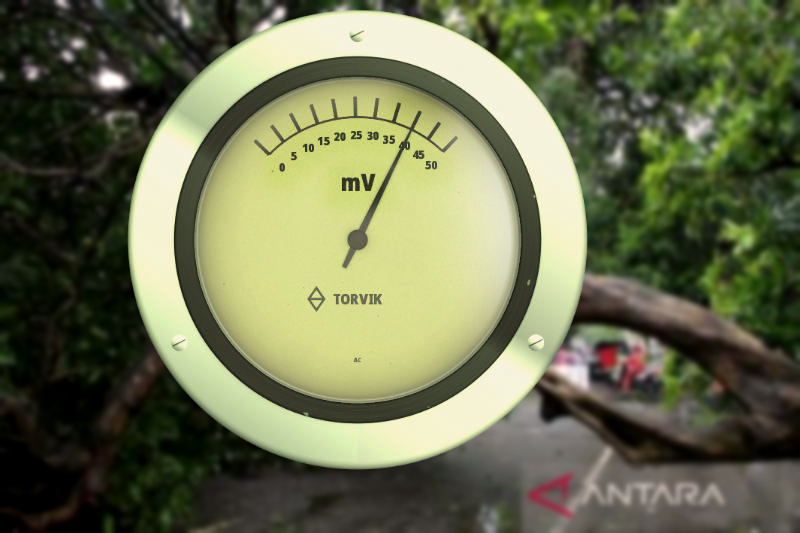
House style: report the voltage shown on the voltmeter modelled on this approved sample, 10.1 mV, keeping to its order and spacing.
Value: 40 mV
